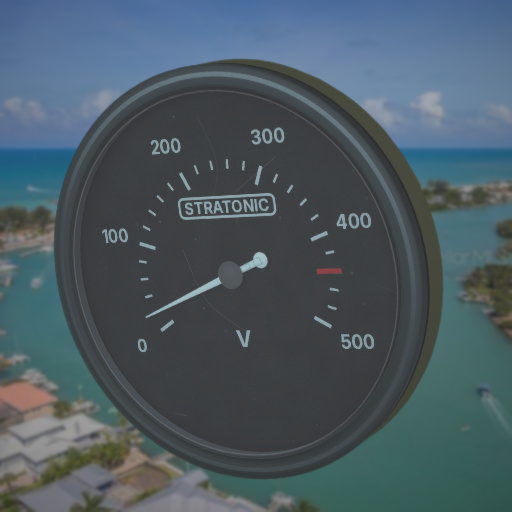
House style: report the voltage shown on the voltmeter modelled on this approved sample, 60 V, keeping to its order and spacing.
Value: 20 V
